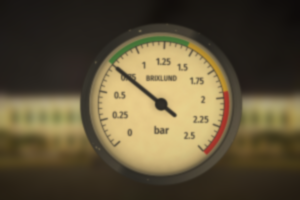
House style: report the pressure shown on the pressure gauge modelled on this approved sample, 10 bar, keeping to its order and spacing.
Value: 0.75 bar
